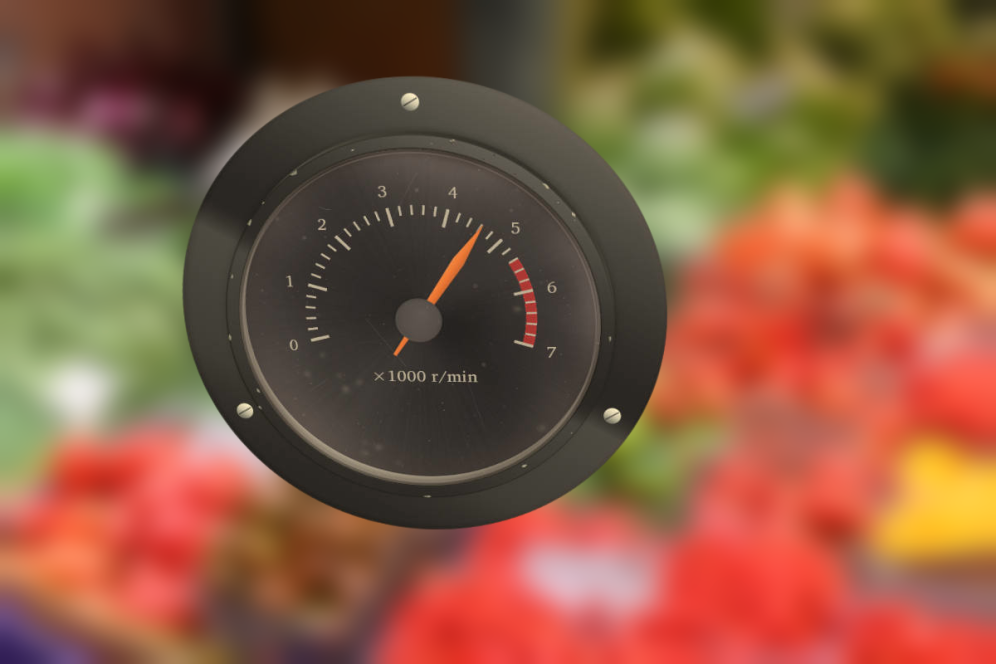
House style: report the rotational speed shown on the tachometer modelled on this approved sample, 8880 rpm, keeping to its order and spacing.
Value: 4600 rpm
